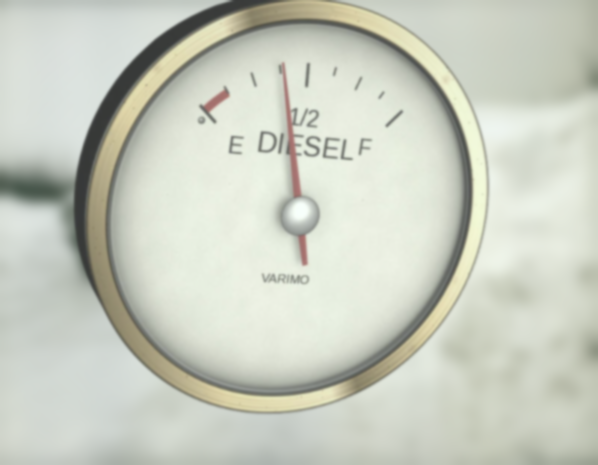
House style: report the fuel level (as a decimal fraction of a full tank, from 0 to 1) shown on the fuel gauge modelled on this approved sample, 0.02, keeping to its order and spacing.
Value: 0.375
